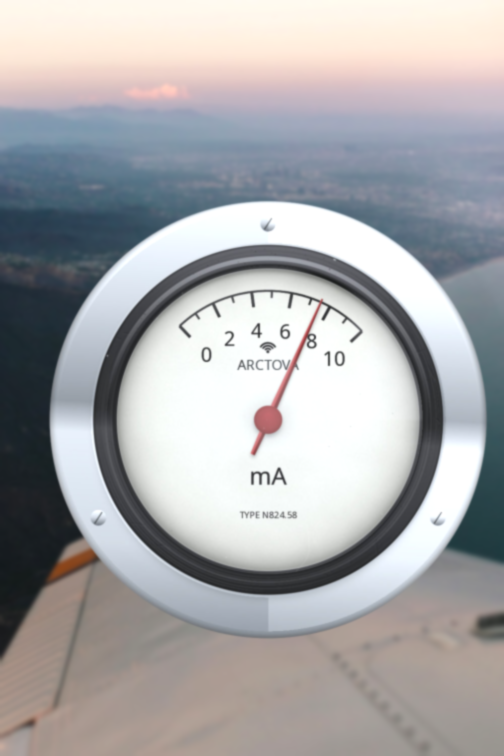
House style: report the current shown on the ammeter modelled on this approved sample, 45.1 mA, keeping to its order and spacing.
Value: 7.5 mA
